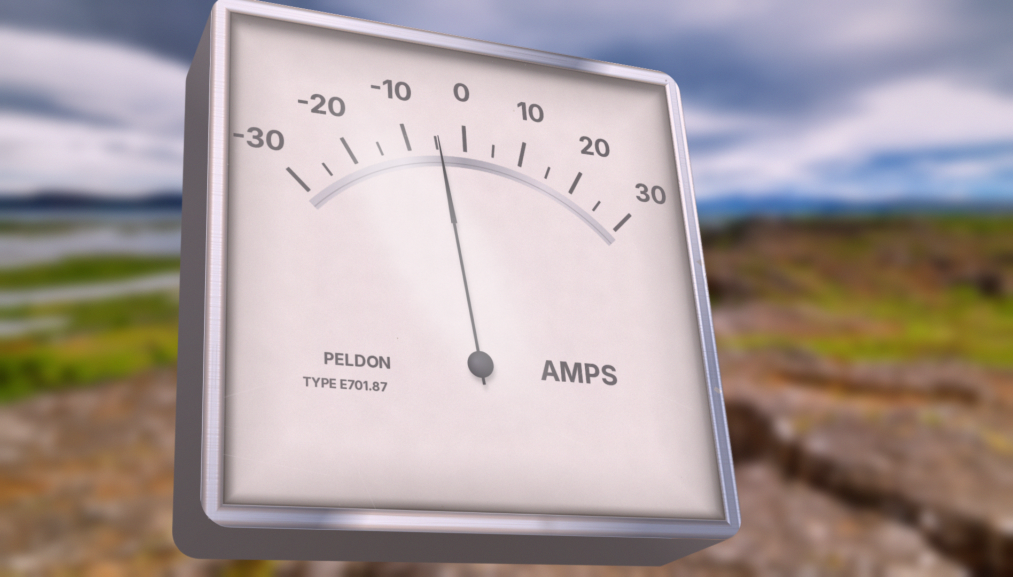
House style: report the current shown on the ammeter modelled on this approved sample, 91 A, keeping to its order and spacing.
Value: -5 A
